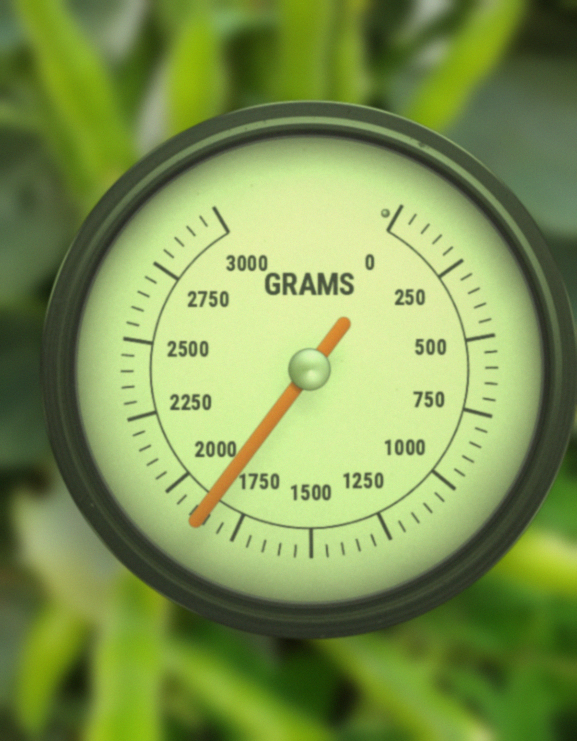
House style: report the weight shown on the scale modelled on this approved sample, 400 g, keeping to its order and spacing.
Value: 1875 g
